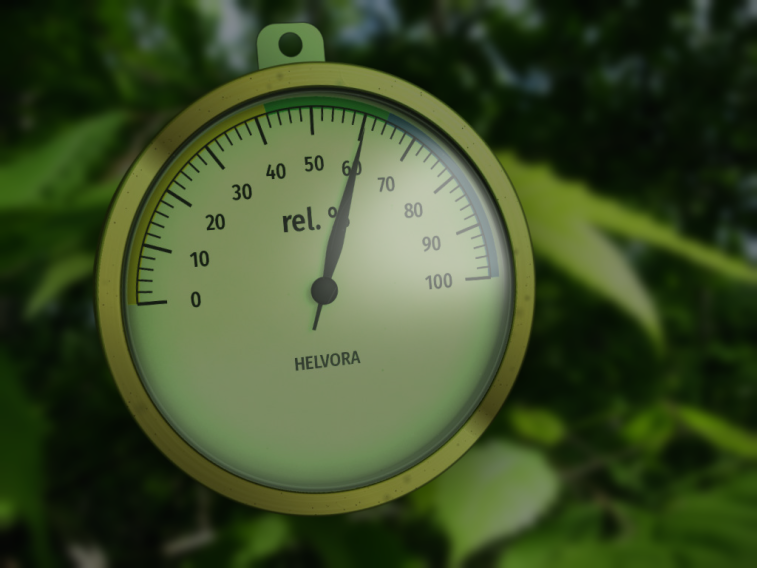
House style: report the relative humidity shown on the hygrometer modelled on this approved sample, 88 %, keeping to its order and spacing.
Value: 60 %
